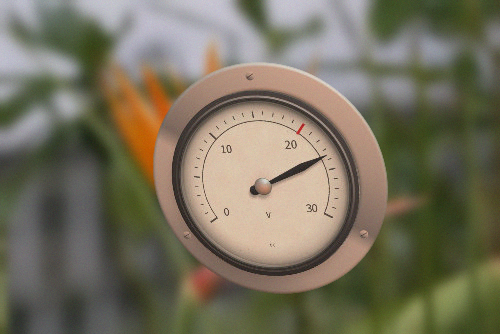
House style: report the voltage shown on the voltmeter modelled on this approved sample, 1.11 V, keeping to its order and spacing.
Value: 23.5 V
